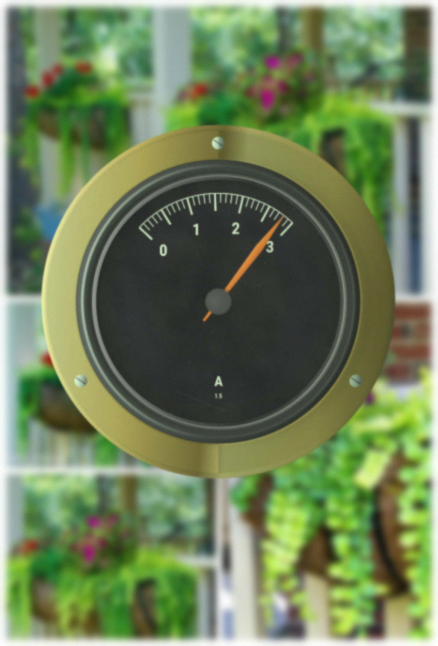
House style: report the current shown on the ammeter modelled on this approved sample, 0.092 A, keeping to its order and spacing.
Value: 2.8 A
